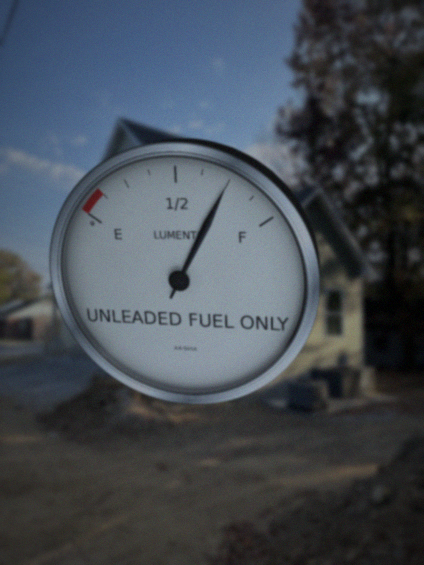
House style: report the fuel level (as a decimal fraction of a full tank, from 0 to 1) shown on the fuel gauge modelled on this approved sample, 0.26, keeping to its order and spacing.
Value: 0.75
